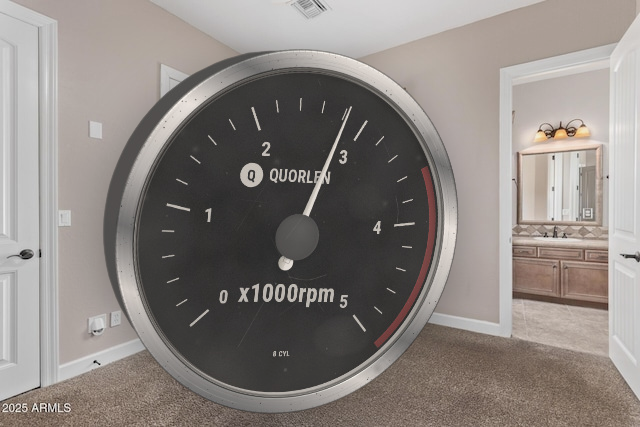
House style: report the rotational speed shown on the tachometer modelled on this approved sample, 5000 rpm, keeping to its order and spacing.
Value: 2800 rpm
